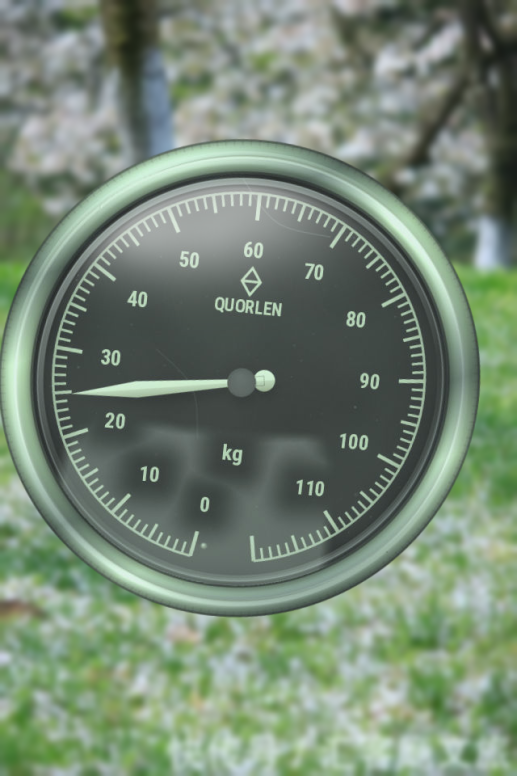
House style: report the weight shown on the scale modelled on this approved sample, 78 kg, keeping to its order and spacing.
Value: 25 kg
